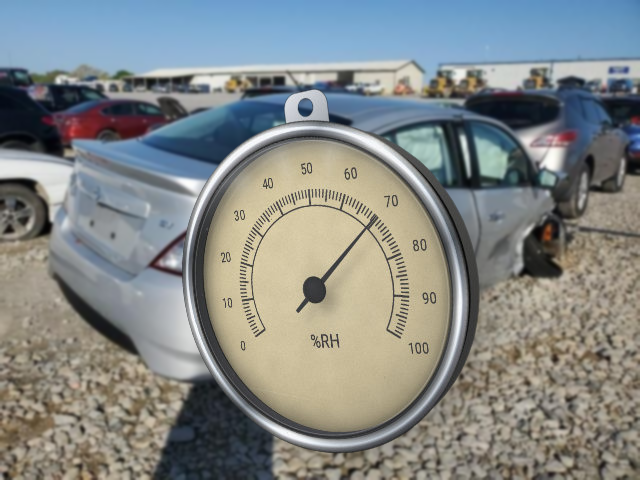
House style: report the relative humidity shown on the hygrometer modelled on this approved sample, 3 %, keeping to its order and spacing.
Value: 70 %
